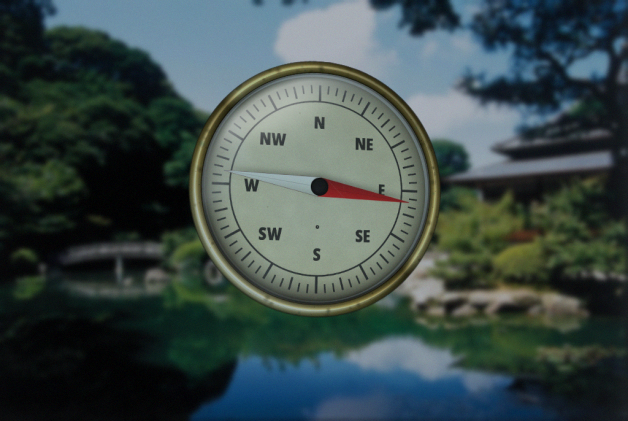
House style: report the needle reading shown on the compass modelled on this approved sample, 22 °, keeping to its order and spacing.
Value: 97.5 °
